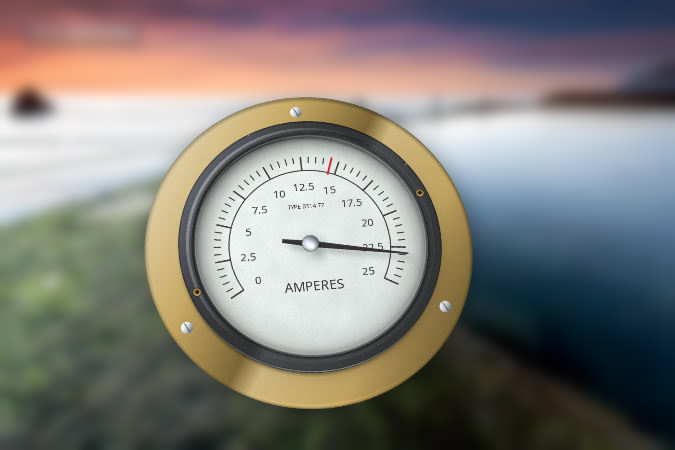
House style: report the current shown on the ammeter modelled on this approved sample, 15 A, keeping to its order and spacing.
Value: 23 A
